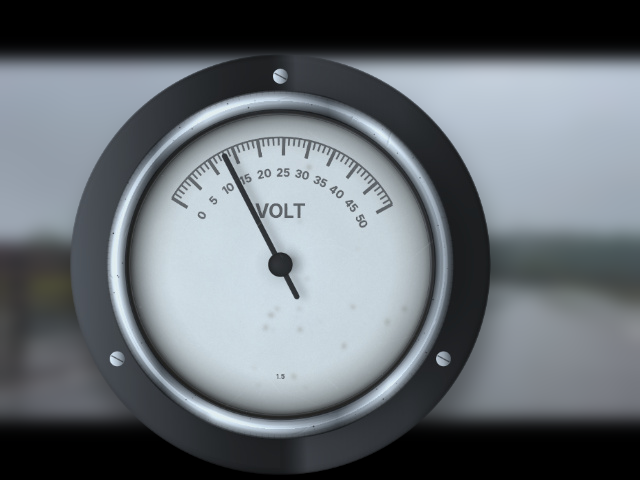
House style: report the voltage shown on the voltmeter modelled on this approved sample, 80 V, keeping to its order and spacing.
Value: 13 V
